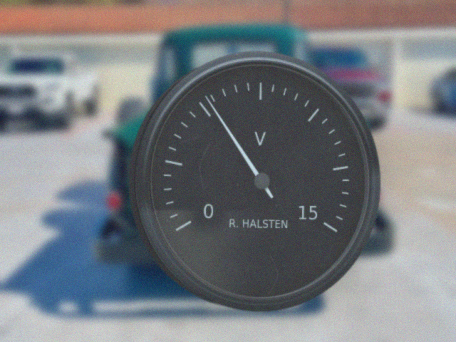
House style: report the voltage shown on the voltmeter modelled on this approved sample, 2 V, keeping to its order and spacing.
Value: 5.25 V
